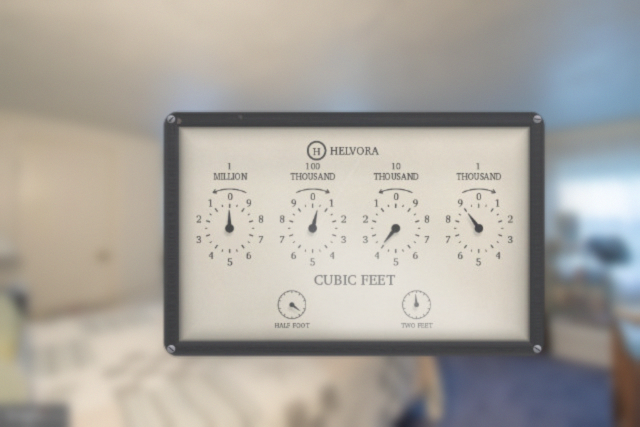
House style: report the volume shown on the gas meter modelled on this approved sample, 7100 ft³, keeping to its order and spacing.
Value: 3900 ft³
